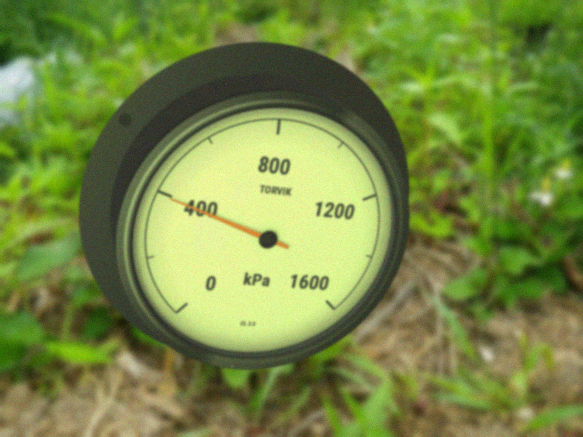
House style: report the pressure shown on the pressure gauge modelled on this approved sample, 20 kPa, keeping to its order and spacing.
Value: 400 kPa
